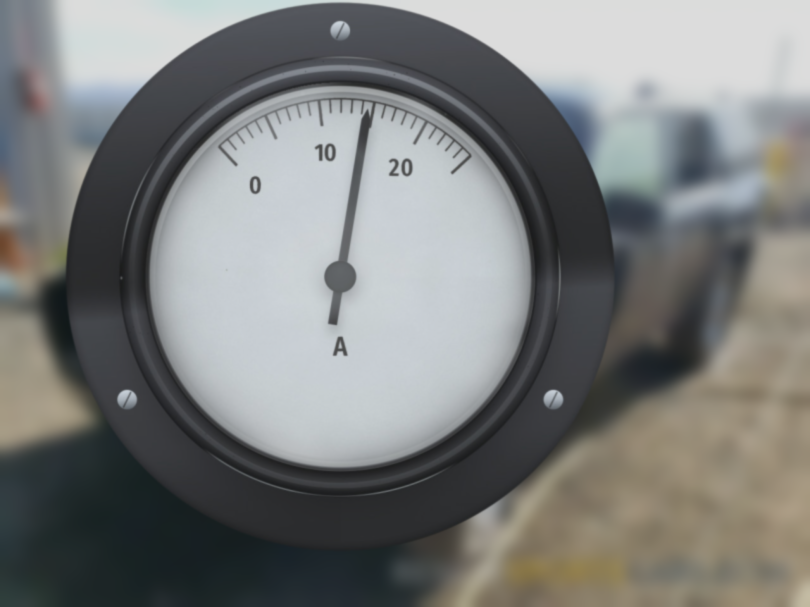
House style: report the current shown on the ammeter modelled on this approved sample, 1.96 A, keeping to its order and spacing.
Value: 14.5 A
